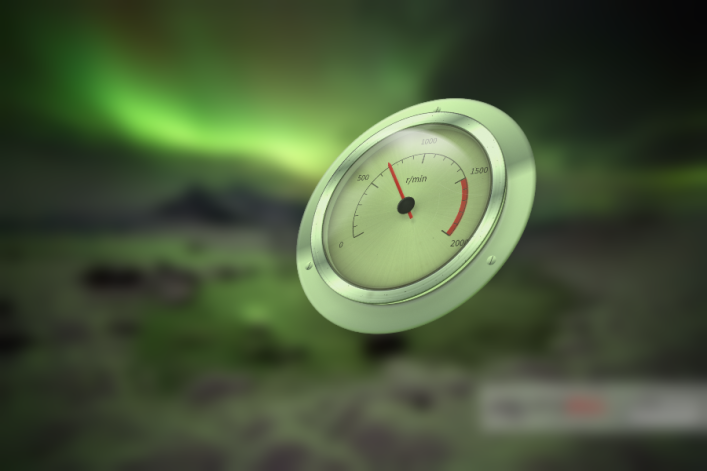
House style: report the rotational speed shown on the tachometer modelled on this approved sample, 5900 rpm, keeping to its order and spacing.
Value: 700 rpm
